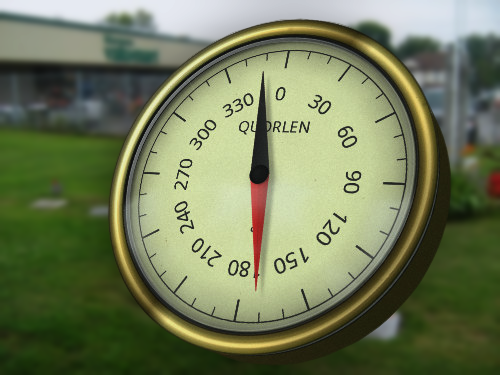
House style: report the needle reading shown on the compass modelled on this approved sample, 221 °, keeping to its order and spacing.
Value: 170 °
